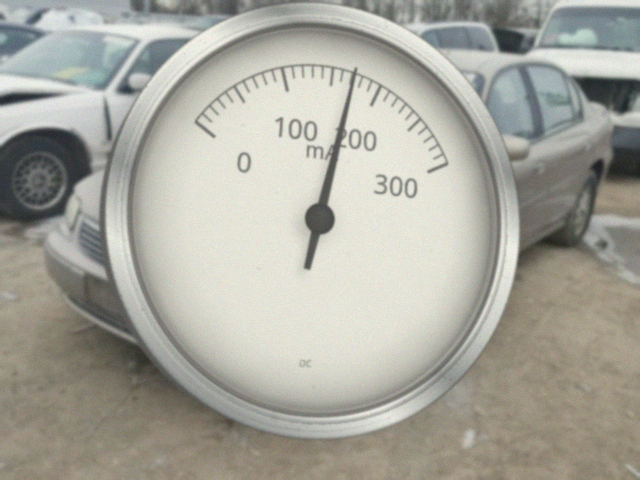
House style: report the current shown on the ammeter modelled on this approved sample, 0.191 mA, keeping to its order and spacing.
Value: 170 mA
